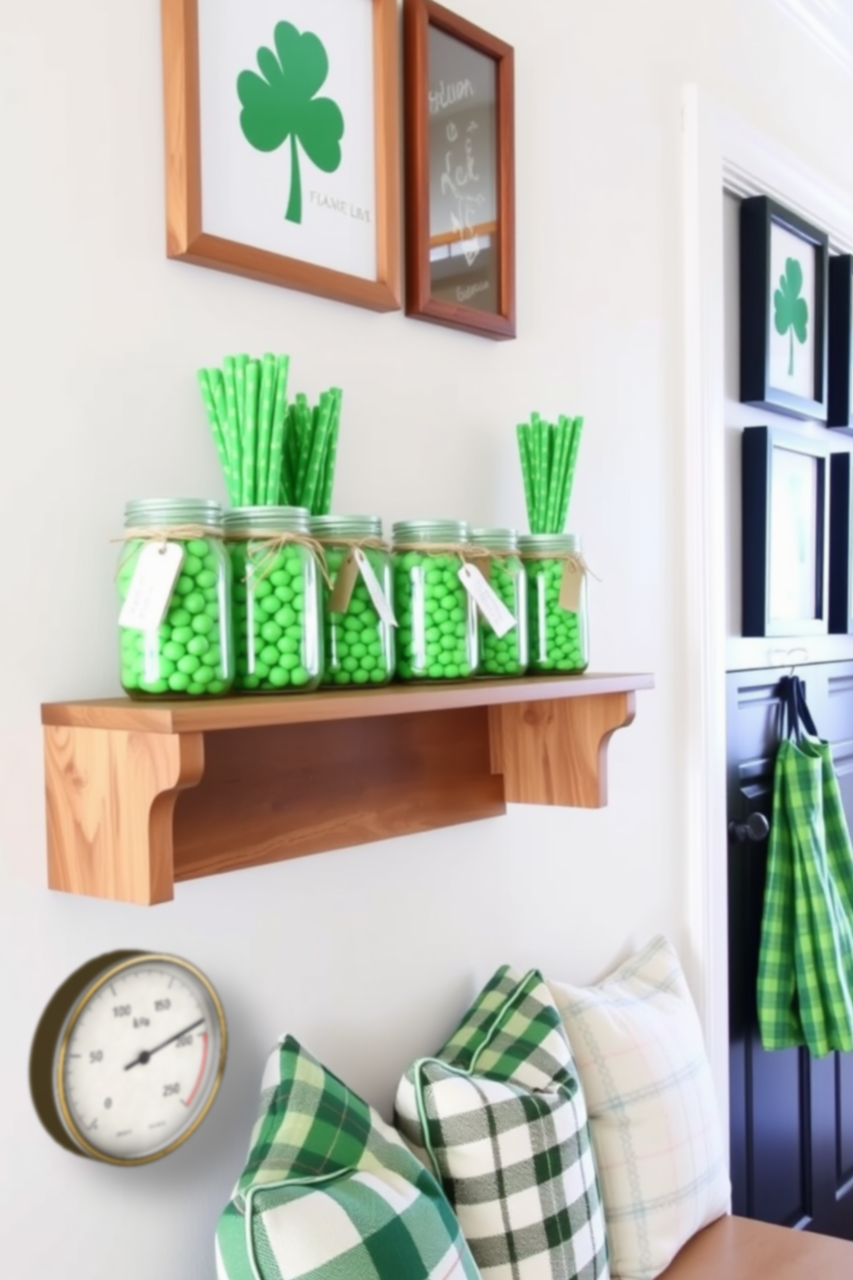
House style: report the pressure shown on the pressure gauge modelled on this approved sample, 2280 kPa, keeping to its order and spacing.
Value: 190 kPa
